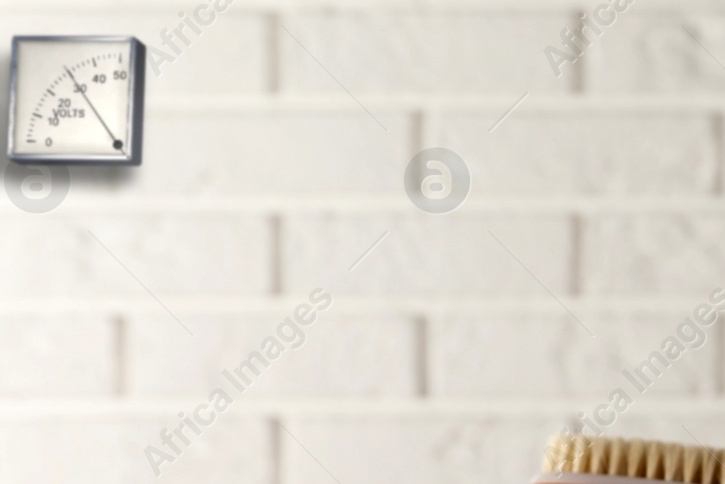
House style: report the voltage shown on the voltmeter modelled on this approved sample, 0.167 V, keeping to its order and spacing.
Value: 30 V
